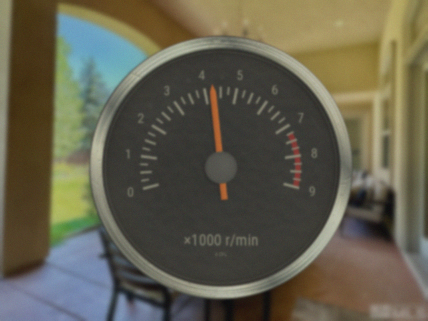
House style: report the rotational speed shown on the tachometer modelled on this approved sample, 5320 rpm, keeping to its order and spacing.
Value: 4250 rpm
